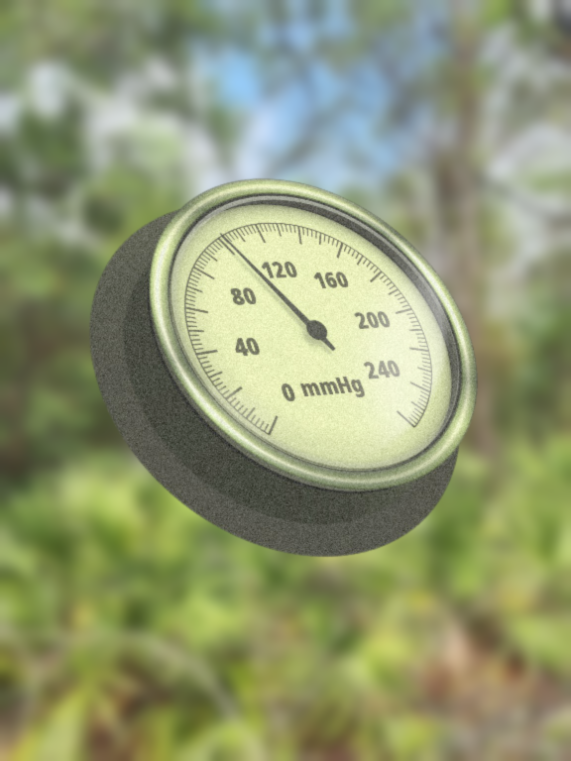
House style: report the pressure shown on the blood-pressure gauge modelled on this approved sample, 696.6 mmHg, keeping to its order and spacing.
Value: 100 mmHg
